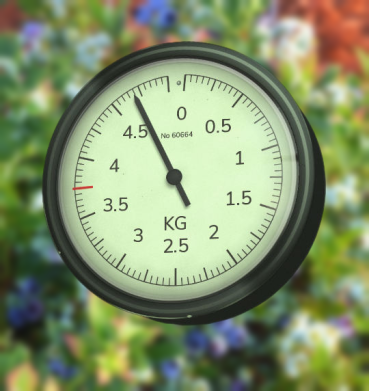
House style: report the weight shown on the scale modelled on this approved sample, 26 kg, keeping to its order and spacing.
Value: 4.7 kg
